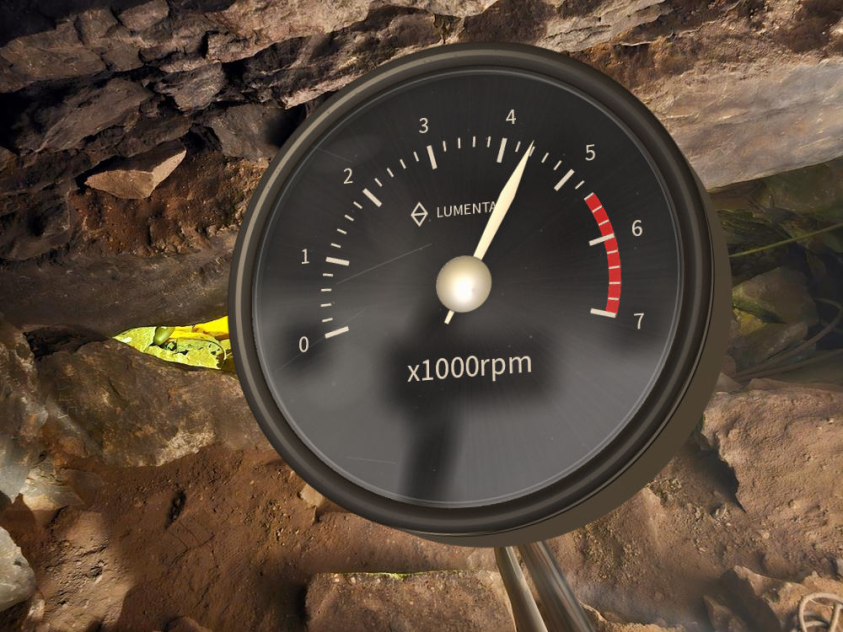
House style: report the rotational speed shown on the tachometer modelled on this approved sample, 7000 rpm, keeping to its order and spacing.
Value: 4400 rpm
